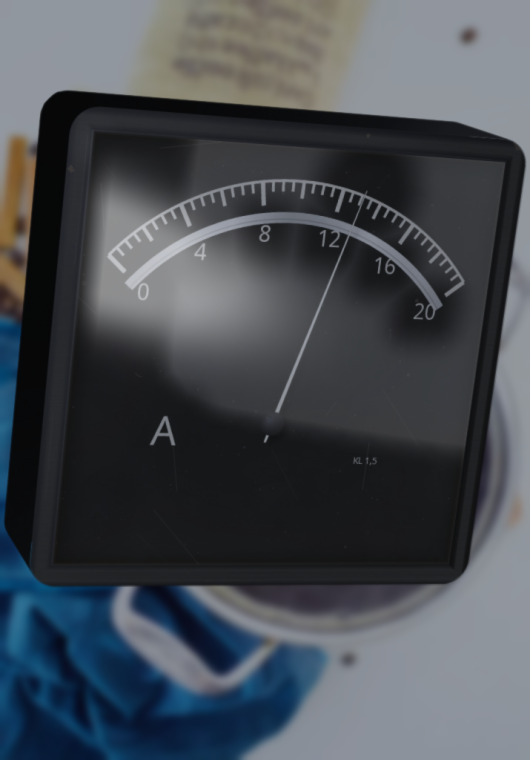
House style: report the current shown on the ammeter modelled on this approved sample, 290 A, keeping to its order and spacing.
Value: 13 A
